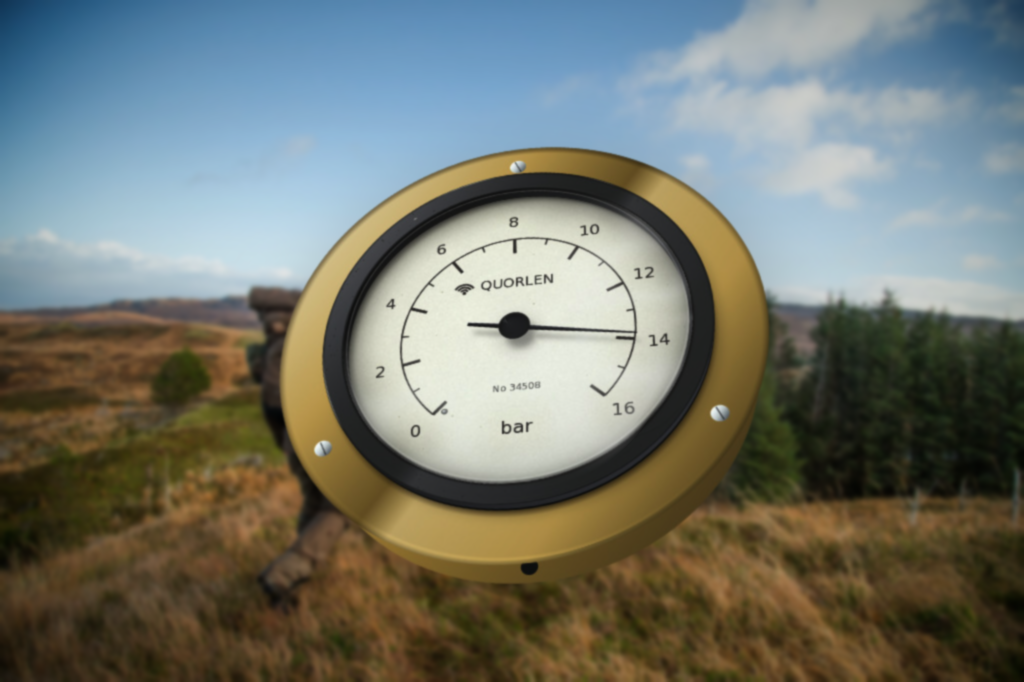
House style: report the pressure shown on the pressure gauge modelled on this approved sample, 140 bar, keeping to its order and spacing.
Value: 14 bar
